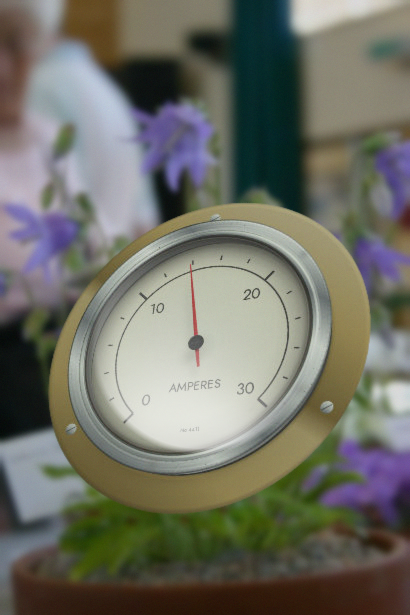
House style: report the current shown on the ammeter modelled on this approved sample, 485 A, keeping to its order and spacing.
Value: 14 A
